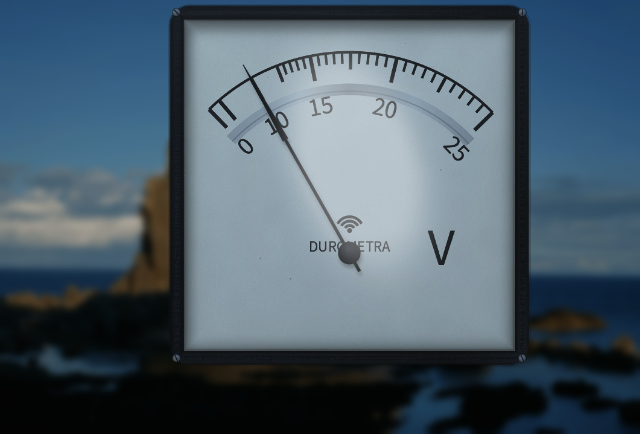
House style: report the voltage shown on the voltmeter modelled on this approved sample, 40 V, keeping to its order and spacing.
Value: 10 V
